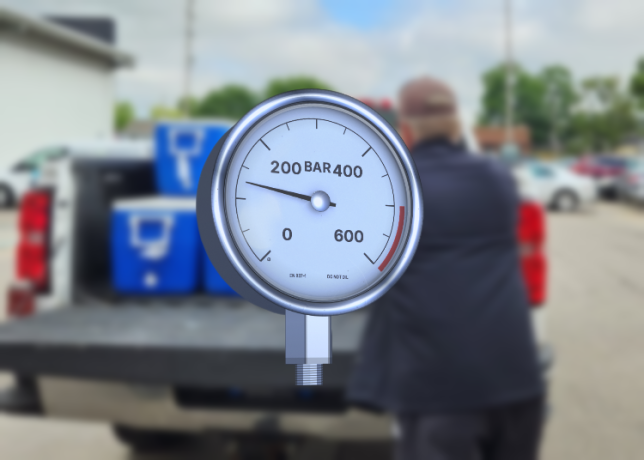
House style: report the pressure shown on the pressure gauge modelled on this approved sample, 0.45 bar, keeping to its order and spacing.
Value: 125 bar
